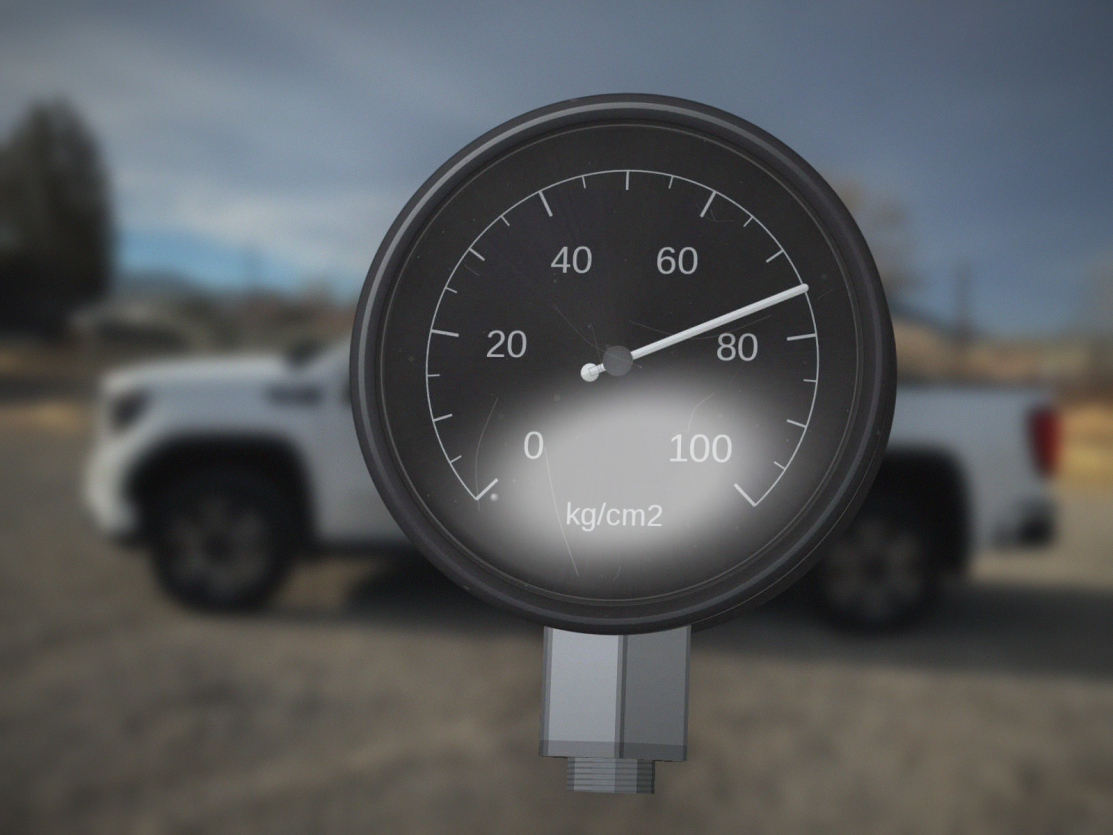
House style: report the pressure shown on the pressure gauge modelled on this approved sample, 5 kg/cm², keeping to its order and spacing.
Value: 75 kg/cm²
